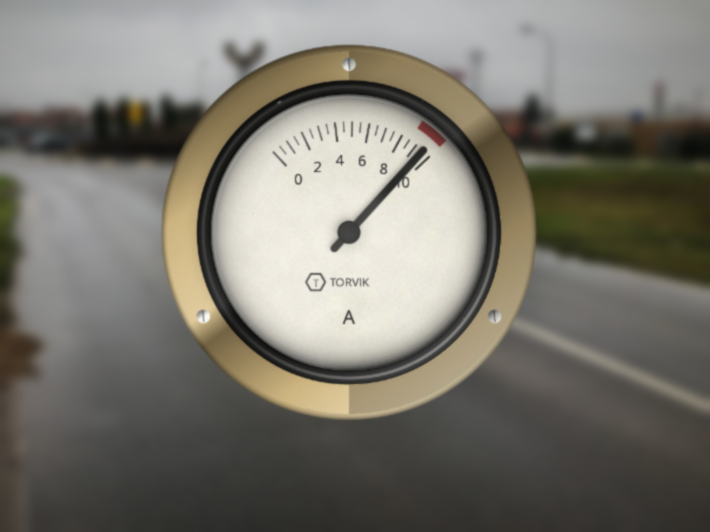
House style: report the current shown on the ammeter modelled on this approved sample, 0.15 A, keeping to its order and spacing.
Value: 9.5 A
